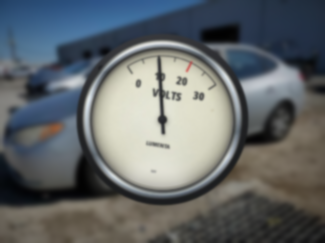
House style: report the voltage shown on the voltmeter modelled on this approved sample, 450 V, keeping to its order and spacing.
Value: 10 V
